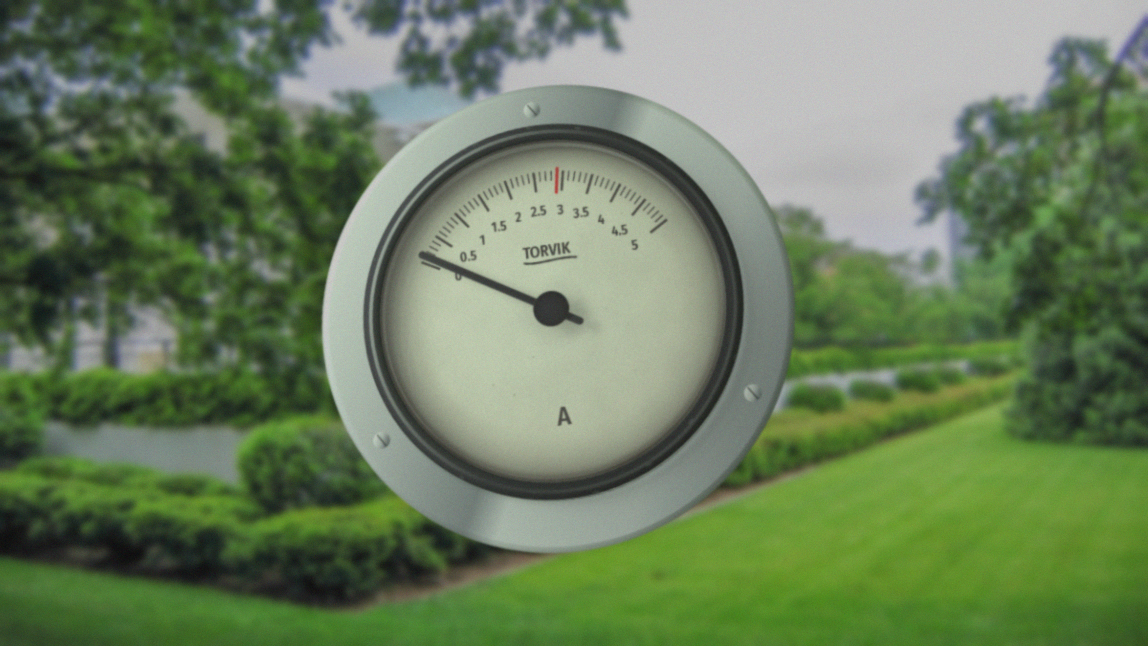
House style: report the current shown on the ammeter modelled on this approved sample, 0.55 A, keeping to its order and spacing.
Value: 0.1 A
